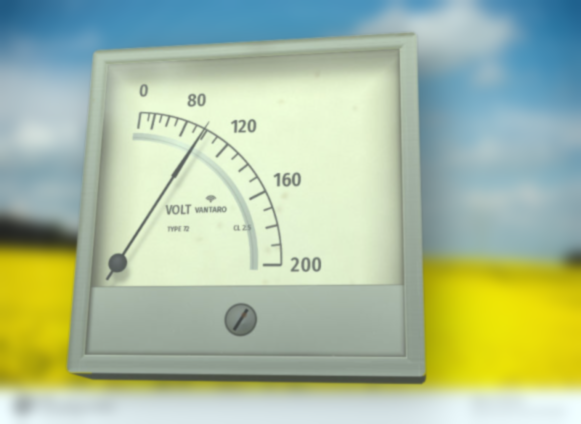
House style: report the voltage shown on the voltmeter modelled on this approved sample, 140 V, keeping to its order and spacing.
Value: 100 V
